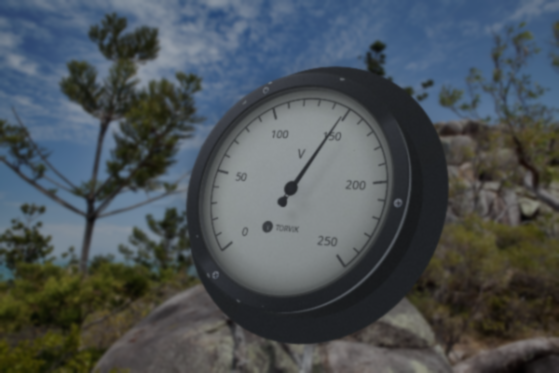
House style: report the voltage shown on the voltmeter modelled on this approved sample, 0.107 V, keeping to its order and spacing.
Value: 150 V
